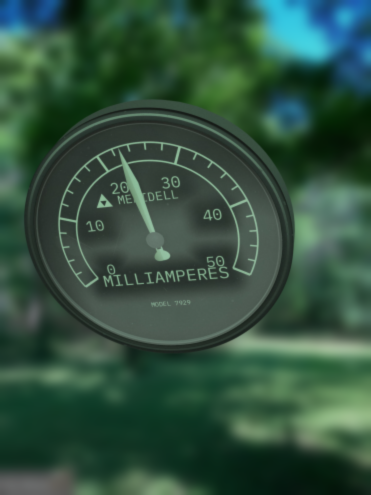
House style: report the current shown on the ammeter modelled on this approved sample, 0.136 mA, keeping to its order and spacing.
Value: 23 mA
